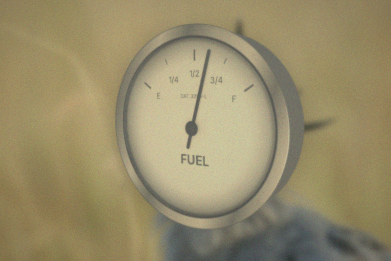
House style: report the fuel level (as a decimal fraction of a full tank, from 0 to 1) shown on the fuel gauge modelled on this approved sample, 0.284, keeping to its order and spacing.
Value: 0.625
